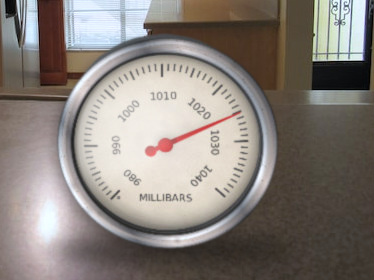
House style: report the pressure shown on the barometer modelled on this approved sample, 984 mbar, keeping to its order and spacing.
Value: 1025 mbar
